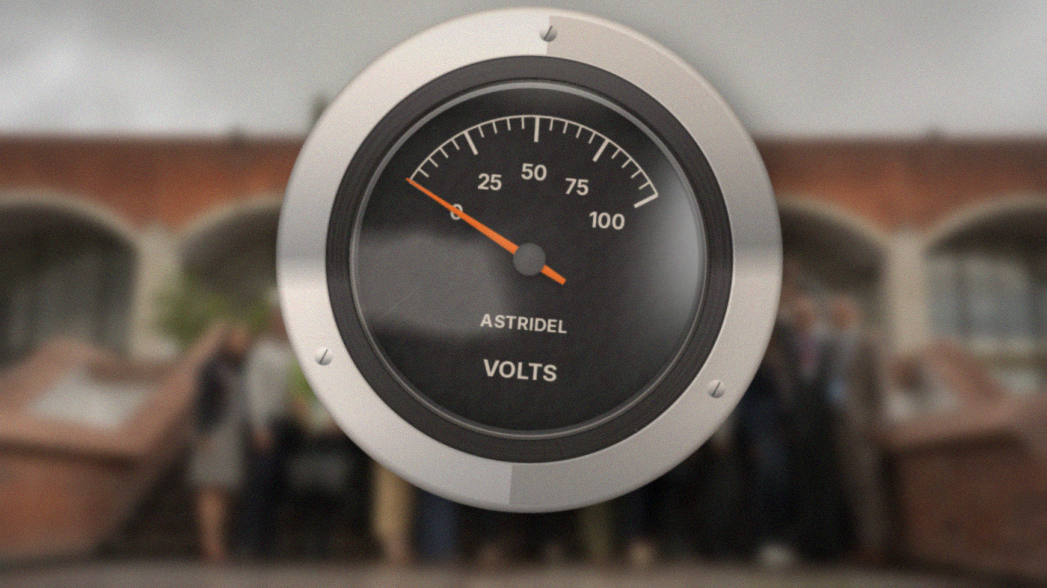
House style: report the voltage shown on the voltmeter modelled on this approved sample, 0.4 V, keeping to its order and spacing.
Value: 0 V
